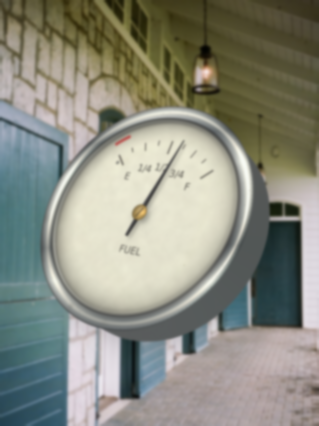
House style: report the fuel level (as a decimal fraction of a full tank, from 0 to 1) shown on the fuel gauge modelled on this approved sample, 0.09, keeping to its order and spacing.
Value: 0.625
